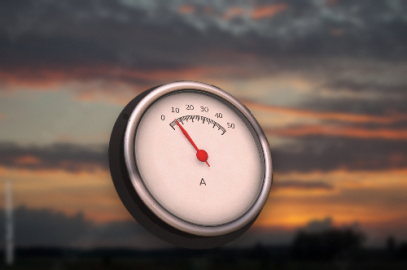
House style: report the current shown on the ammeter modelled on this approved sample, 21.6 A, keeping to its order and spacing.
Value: 5 A
